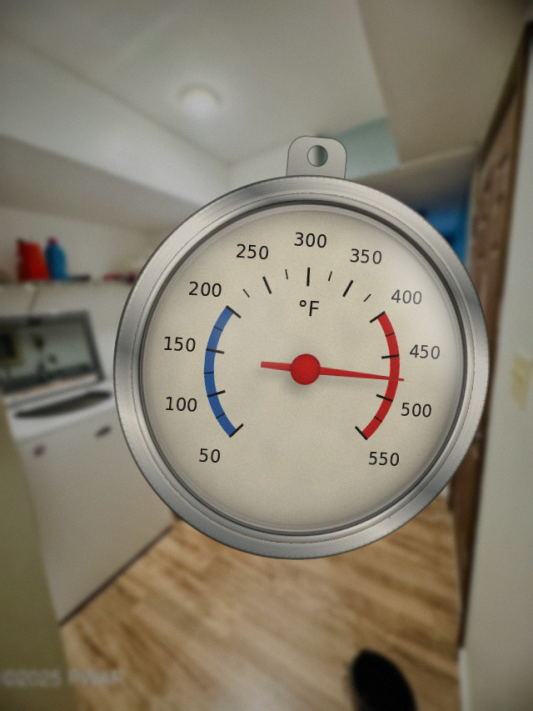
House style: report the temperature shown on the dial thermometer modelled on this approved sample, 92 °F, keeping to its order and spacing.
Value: 475 °F
